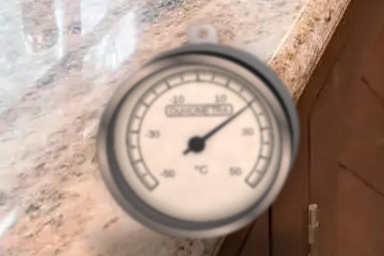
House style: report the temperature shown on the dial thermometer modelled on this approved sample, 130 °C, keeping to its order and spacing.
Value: 20 °C
